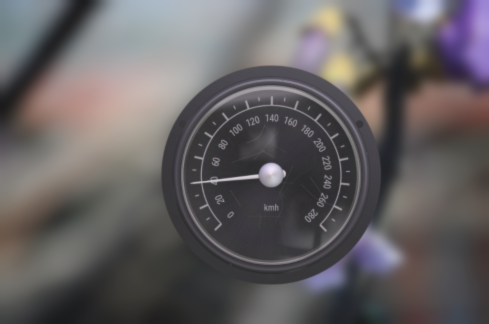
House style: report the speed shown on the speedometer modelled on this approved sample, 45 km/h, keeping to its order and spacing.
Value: 40 km/h
